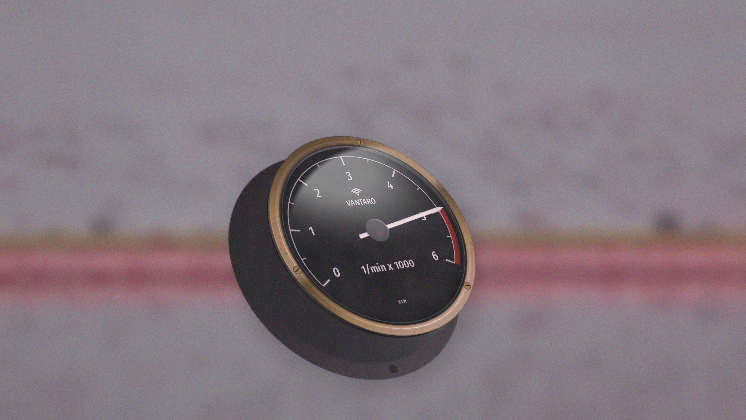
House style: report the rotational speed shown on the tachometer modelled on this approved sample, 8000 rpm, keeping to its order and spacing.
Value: 5000 rpm
